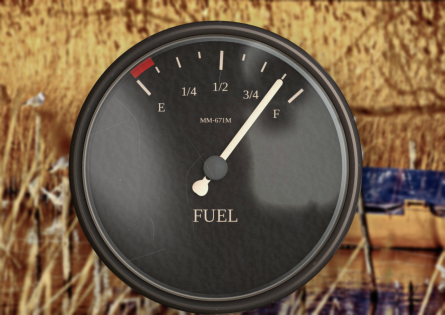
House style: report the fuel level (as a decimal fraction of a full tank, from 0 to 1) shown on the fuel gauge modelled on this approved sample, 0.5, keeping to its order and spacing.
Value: 0.875
